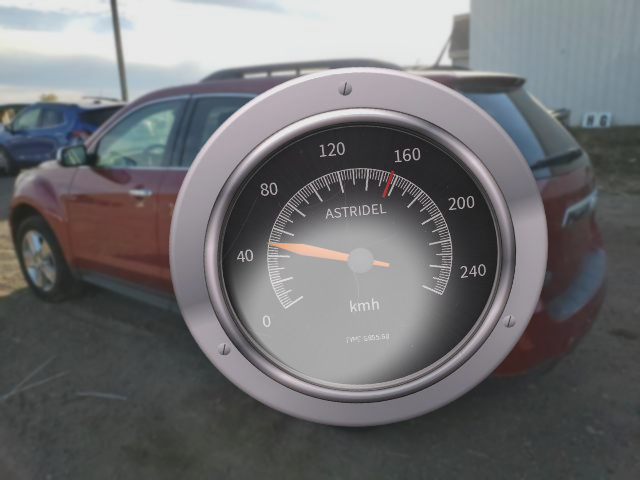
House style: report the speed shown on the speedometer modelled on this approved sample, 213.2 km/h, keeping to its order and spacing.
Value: 50 km/h
